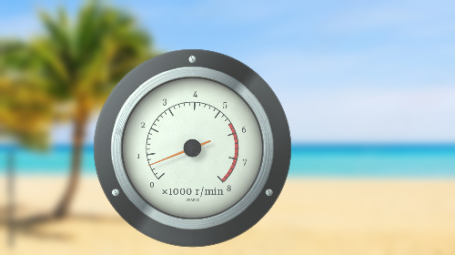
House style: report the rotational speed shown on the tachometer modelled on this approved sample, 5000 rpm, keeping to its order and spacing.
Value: 600 rpm
